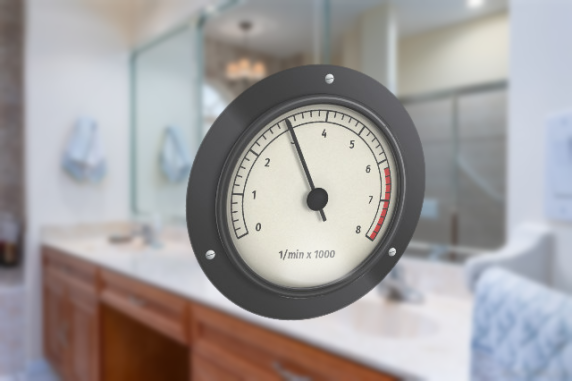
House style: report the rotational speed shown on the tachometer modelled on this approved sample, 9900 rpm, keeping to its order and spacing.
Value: 3000 rpm
